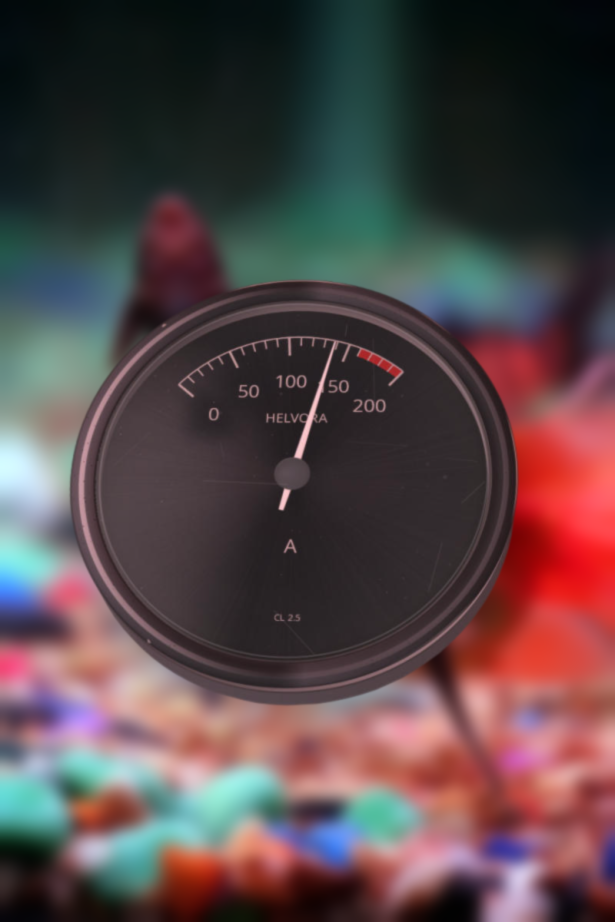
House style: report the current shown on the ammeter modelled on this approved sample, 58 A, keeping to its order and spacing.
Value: 140 A
